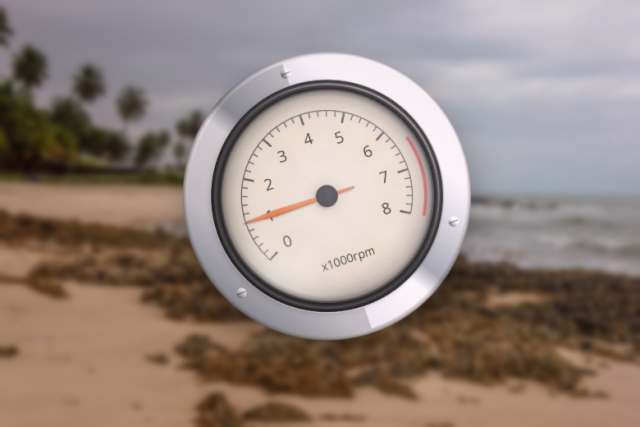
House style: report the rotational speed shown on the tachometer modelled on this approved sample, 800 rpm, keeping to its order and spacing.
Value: 1000 rpm
